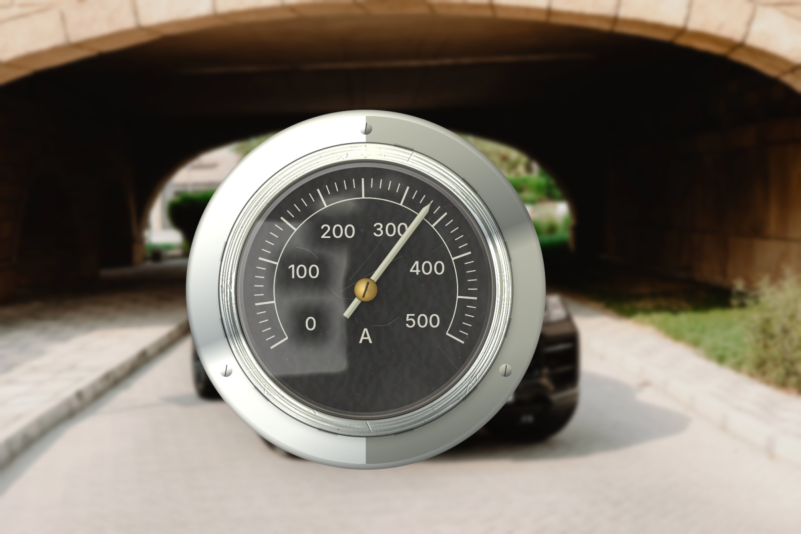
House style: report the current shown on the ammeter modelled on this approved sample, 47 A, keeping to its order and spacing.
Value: 330 A
